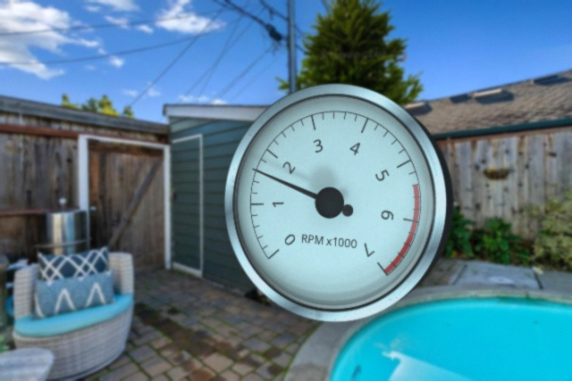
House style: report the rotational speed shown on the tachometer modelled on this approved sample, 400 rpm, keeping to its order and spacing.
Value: 1600 rpm
